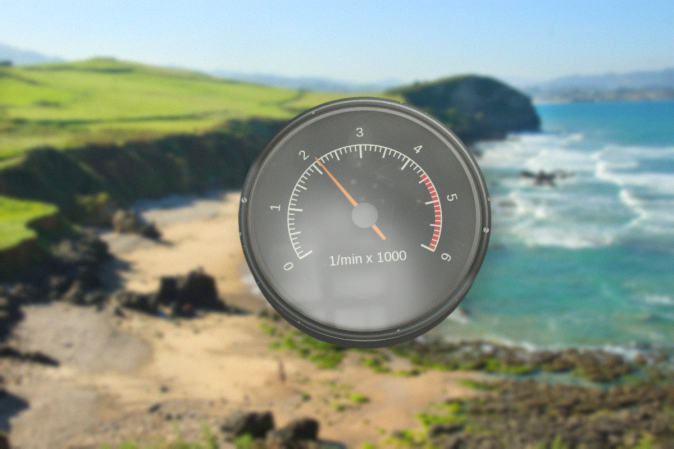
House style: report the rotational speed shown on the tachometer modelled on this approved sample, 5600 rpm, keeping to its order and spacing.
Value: 2100 rpm
